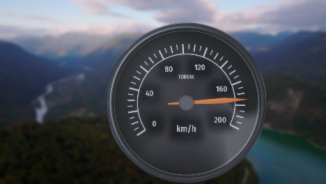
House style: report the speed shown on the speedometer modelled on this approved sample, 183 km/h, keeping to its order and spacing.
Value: 175 km/h
